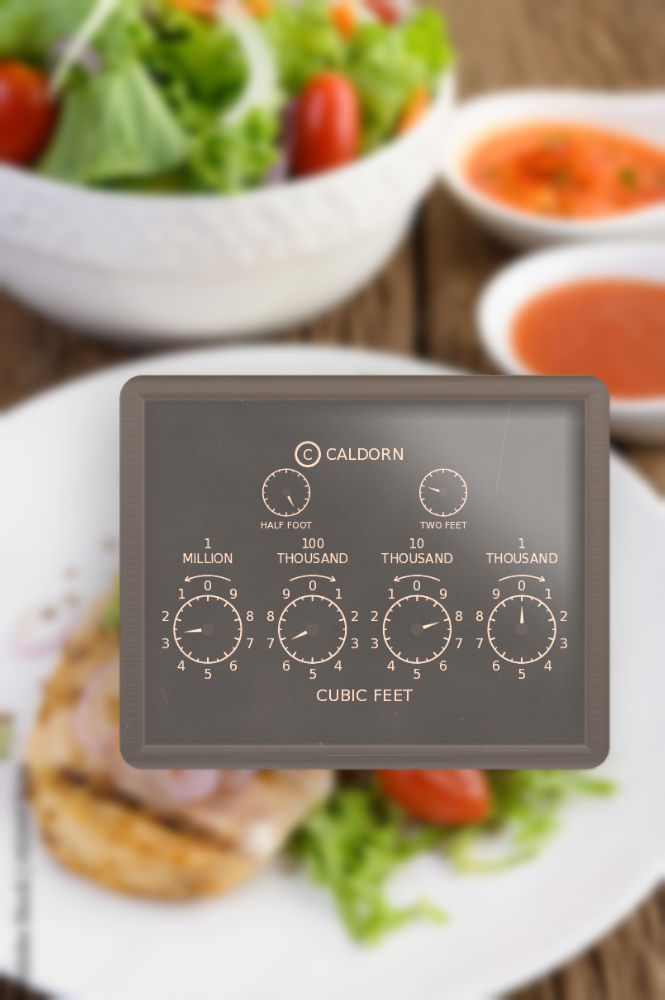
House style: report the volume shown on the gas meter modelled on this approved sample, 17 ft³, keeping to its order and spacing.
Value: 268000 ft³
